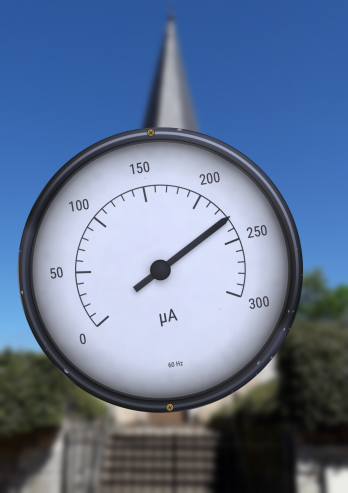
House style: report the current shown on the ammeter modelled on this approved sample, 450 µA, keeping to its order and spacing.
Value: 230 µA
